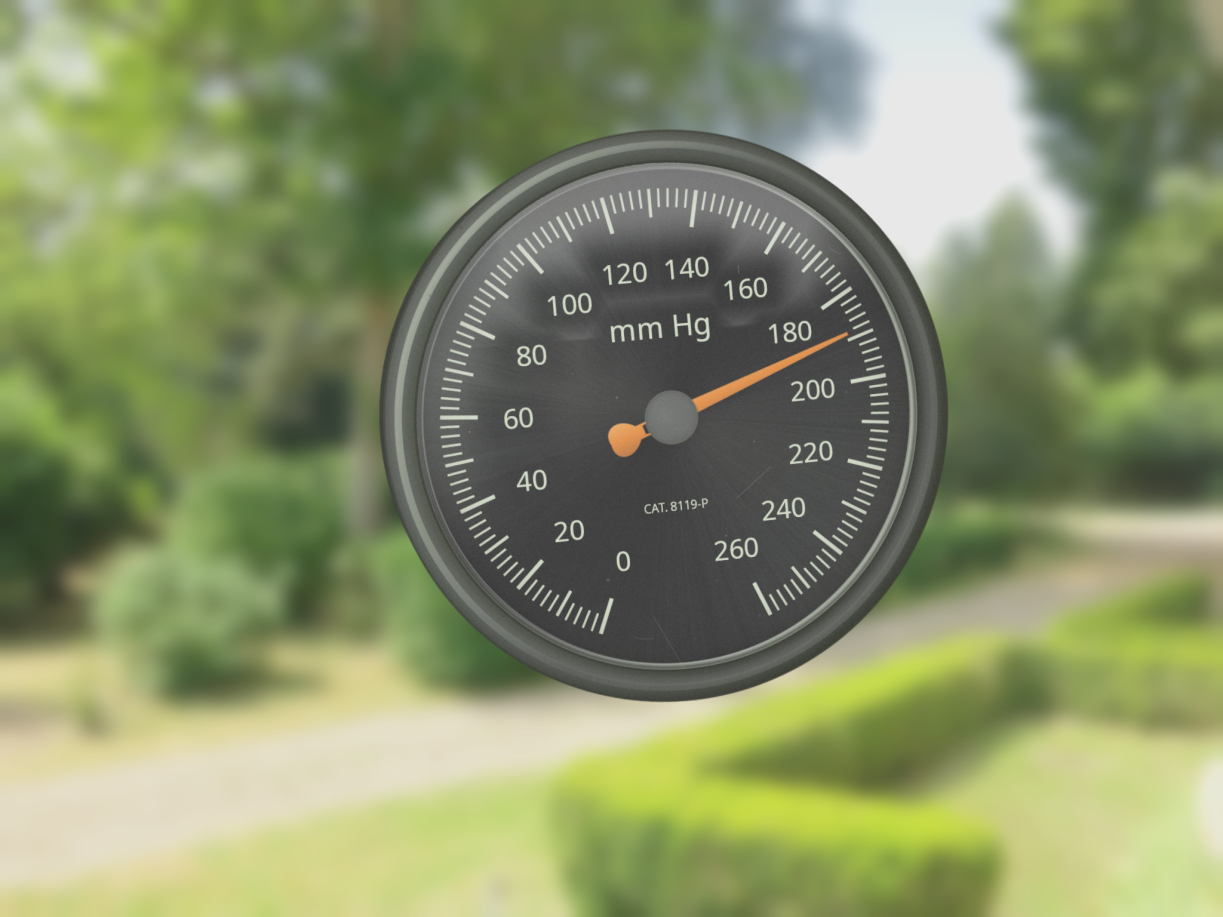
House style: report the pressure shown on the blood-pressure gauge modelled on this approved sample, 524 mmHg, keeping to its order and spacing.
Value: 188 mmHg
